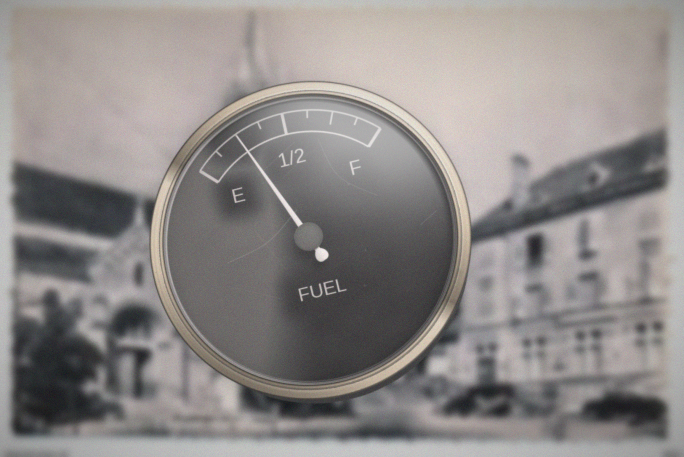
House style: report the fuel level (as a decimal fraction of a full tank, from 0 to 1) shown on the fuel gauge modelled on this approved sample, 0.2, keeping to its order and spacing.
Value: 0.25
